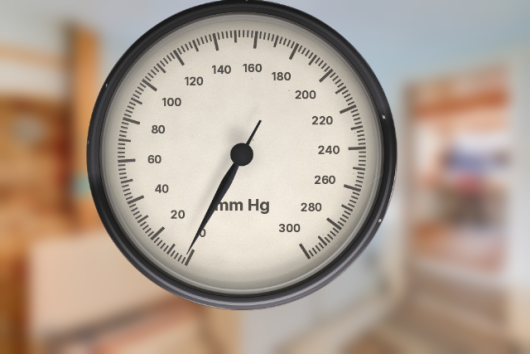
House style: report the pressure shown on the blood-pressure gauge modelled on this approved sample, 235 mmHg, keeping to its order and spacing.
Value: 2 mmHg
